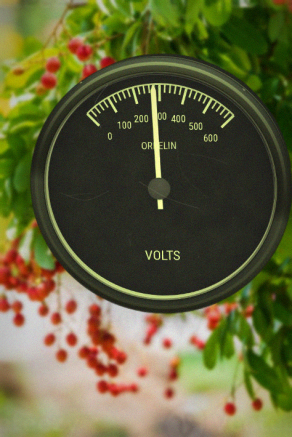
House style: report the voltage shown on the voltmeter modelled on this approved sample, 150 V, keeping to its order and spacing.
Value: 280 V
